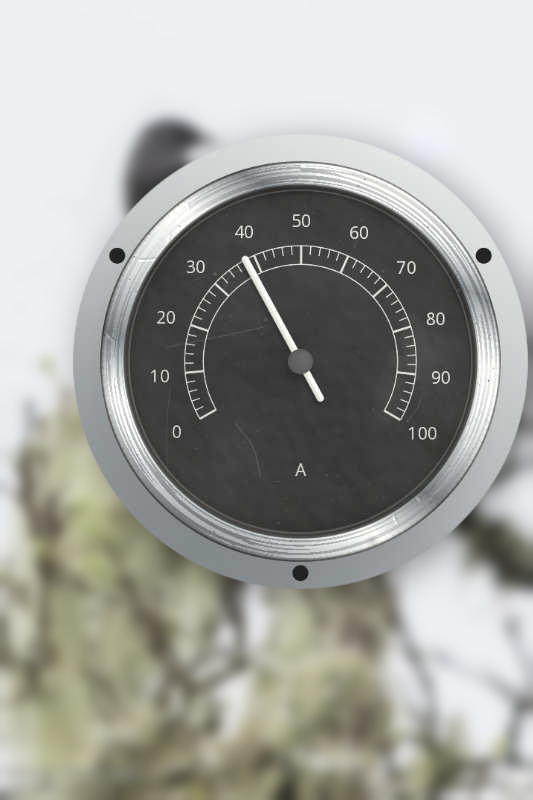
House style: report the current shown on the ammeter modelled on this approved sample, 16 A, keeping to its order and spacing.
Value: 38 A
